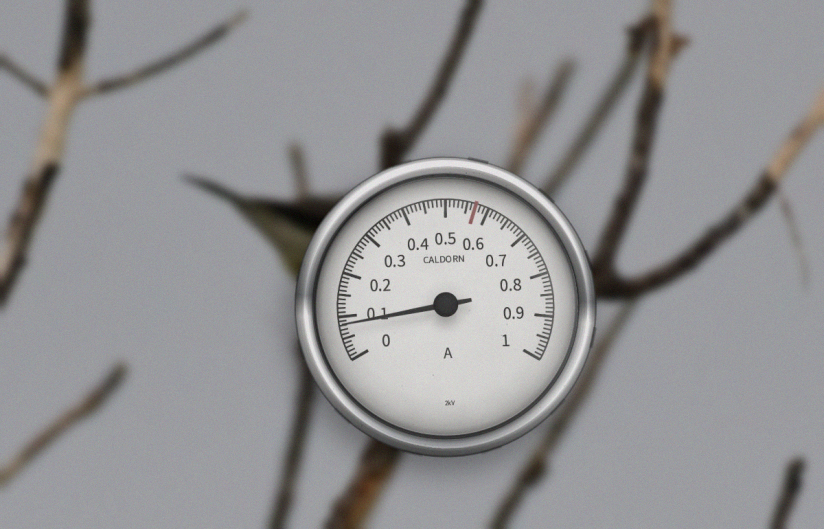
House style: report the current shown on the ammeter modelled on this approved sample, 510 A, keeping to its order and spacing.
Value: 0.08 A
